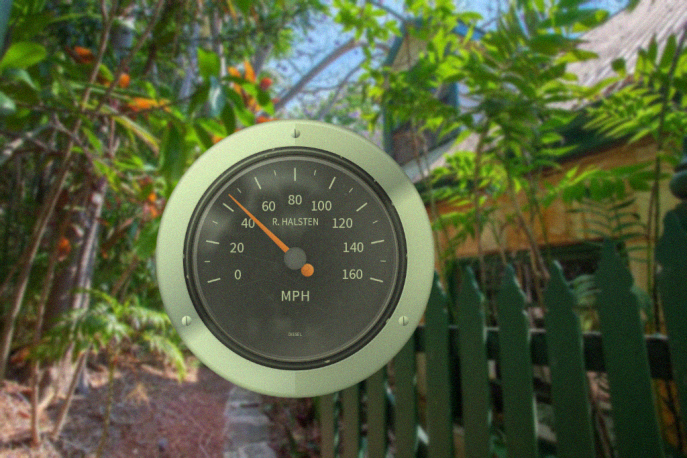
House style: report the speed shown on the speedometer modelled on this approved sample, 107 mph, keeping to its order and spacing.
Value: 45 mph
